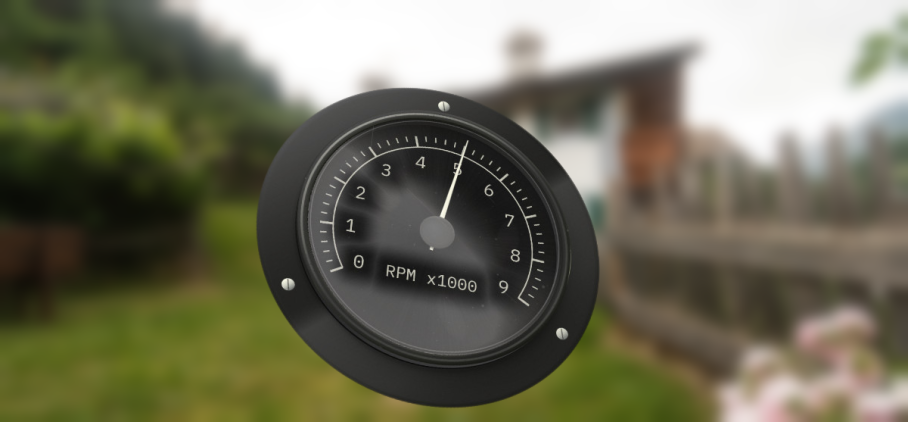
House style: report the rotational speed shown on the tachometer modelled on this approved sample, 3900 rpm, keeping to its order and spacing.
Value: 5000 rpm
